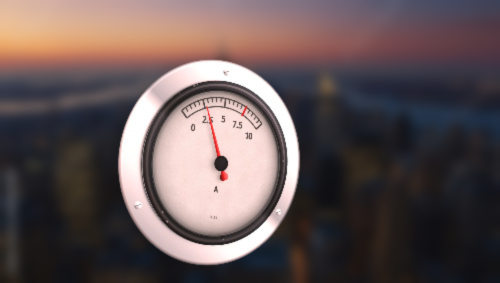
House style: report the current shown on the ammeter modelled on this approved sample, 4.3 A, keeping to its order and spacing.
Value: 2.5 A
